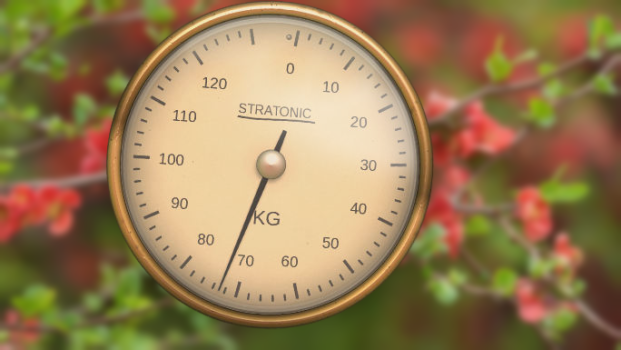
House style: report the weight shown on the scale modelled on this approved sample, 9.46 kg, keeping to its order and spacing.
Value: 73 kg
